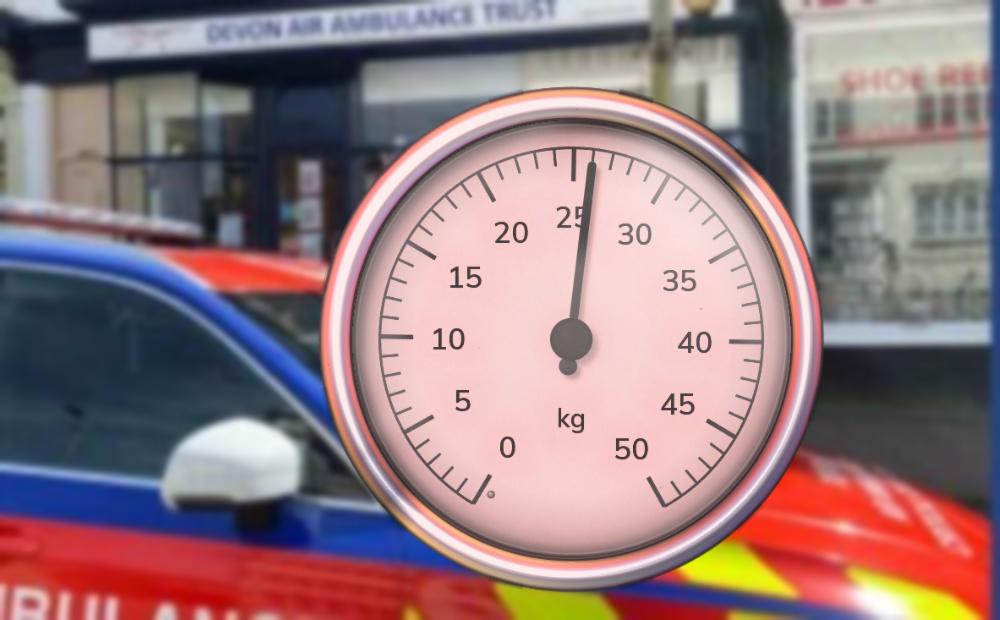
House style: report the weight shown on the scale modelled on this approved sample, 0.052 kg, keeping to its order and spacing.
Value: 26 kg
